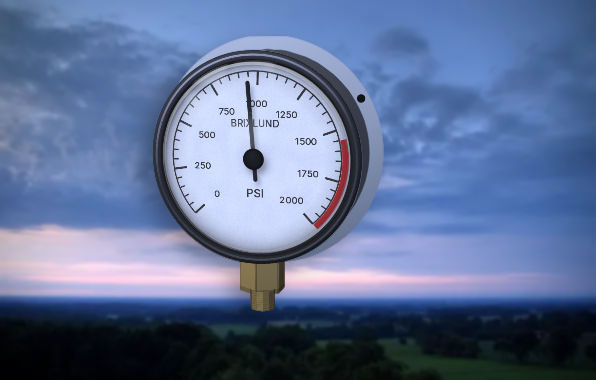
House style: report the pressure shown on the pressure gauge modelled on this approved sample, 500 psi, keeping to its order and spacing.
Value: 950 psi
